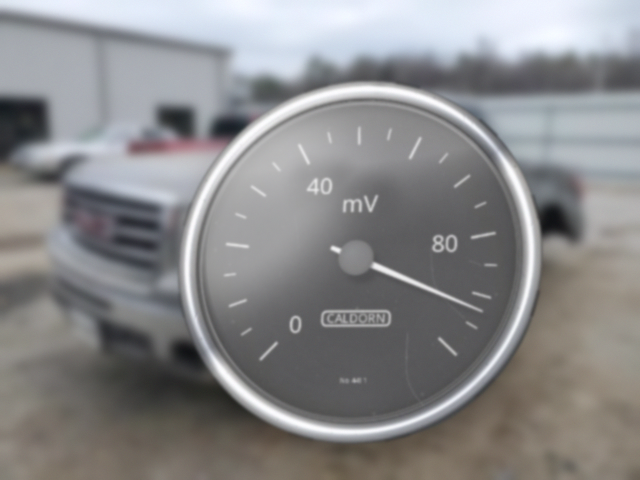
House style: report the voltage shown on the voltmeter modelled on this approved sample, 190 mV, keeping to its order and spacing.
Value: 92.5 mV
